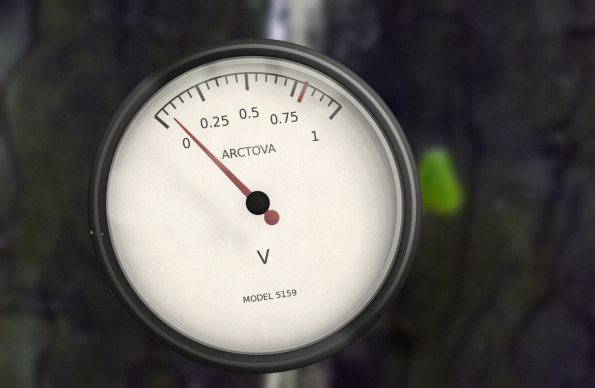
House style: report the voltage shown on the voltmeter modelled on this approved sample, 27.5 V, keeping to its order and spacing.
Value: 0.05 V
